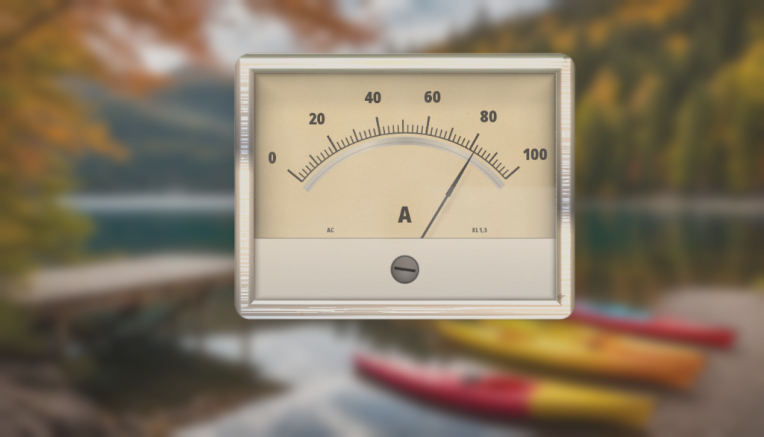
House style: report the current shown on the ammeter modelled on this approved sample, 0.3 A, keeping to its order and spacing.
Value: 82 A
